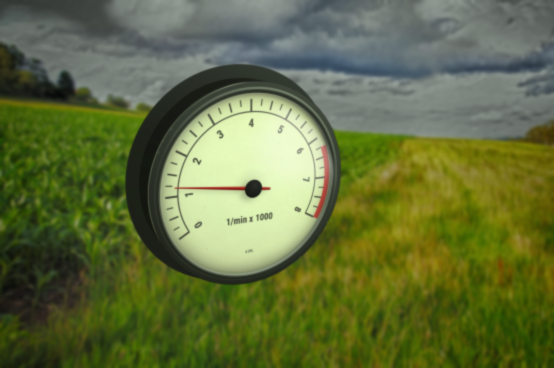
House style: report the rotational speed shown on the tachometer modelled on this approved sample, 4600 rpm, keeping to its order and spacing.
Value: 1250 rpm
